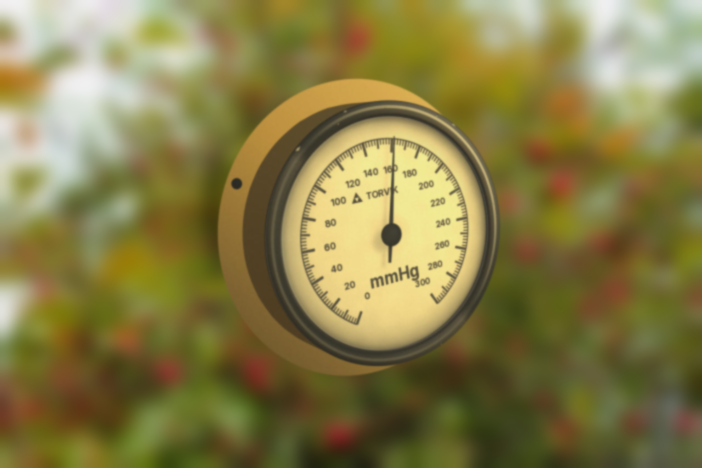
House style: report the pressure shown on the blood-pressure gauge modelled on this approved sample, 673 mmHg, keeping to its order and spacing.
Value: 160 mmHg
